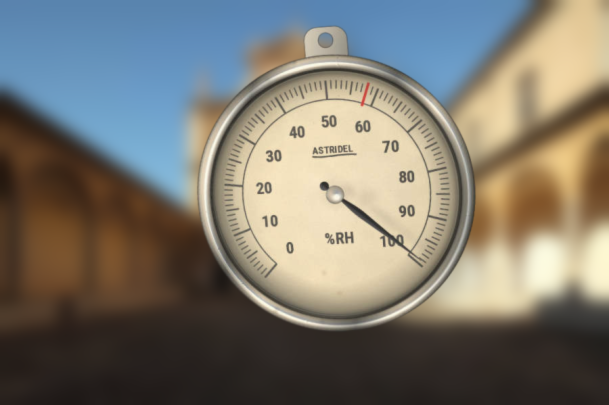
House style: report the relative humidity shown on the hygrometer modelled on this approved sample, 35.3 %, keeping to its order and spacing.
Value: 99 %
